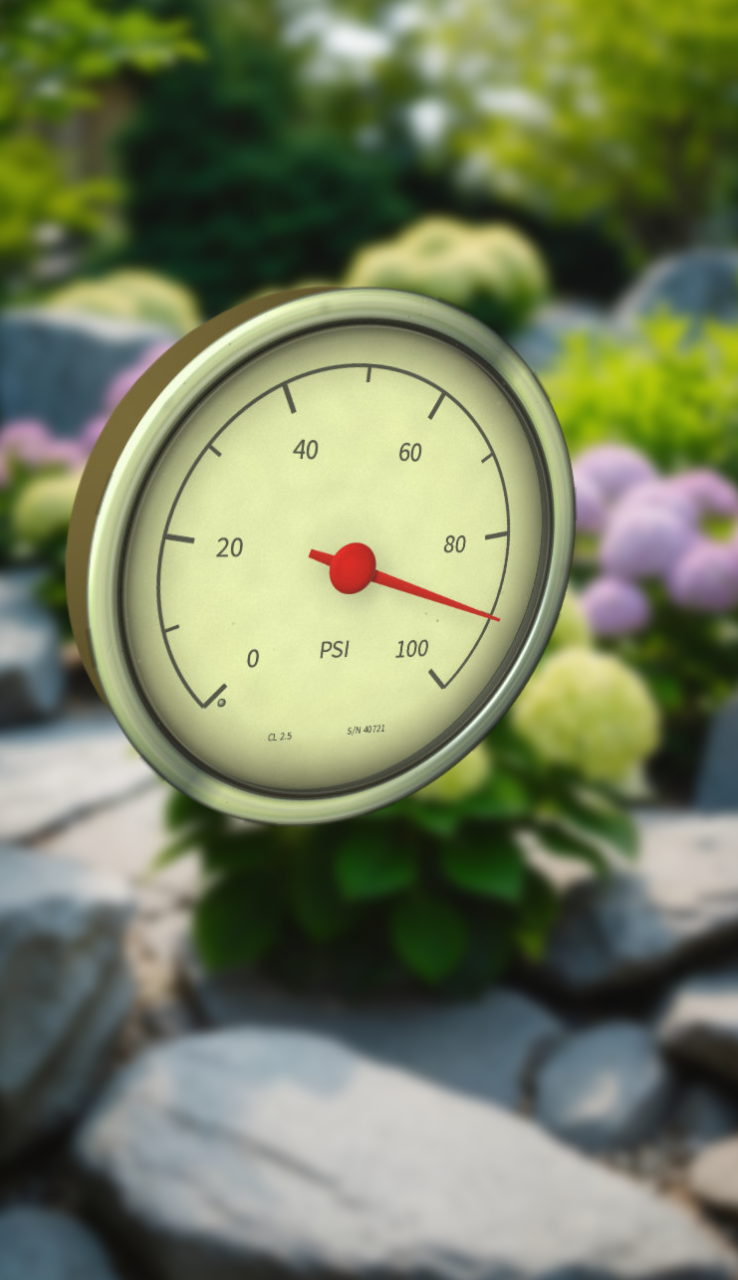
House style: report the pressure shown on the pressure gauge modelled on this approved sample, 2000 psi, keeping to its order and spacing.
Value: 90 psi
